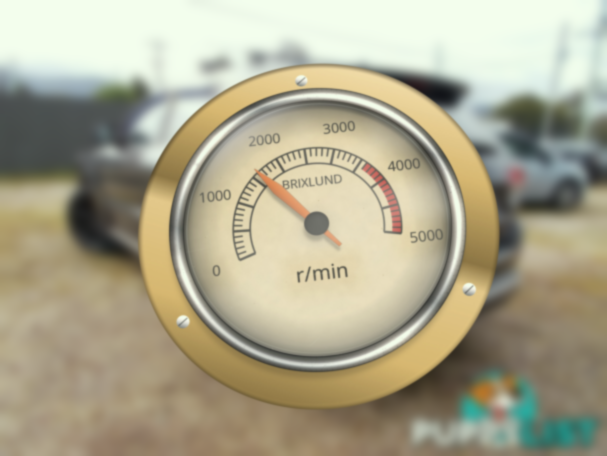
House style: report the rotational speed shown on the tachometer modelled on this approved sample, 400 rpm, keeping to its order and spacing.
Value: 1600 rpm
